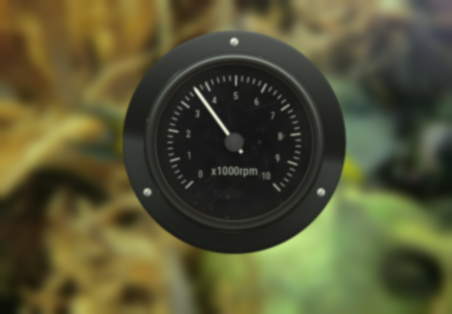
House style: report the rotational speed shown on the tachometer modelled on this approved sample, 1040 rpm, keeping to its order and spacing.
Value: 3600 rpm
